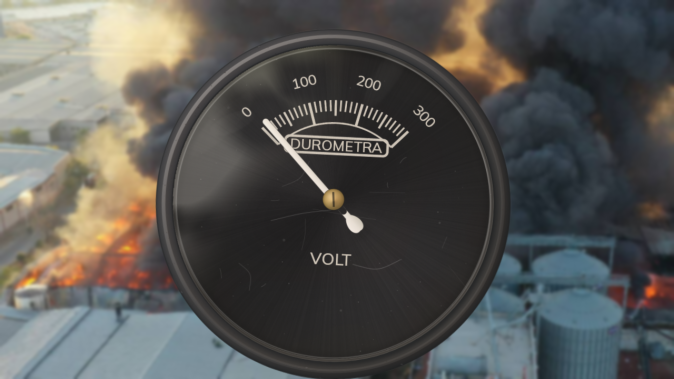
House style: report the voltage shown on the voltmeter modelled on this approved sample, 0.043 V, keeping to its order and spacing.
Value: 10 V
